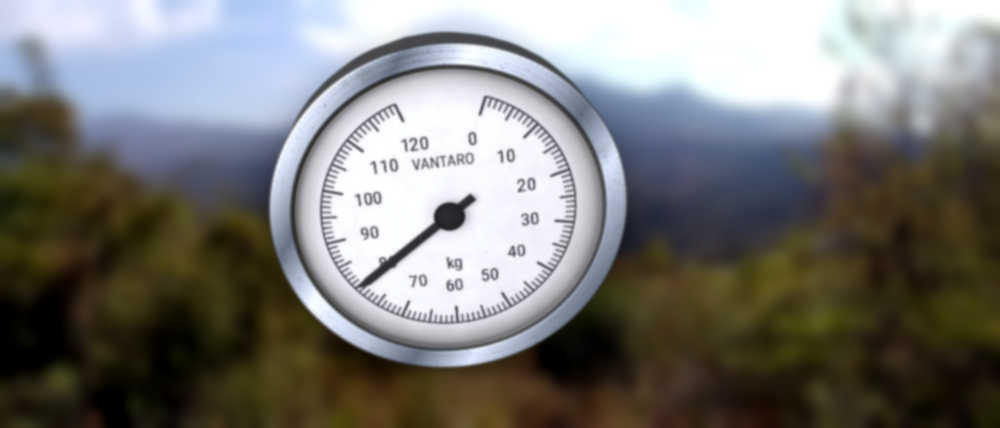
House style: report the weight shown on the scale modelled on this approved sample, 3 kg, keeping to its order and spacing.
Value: 80 kg
